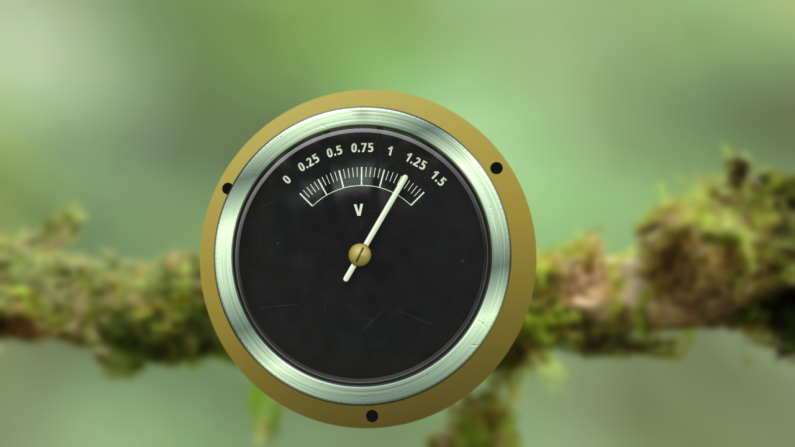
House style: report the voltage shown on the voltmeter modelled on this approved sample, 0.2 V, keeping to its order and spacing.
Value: 1.25 V
